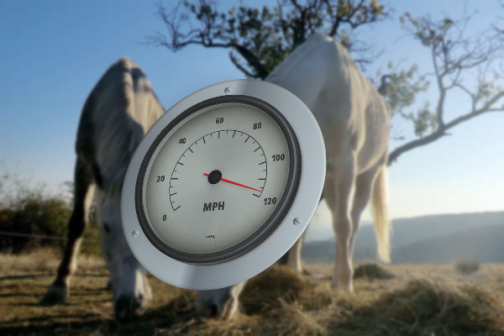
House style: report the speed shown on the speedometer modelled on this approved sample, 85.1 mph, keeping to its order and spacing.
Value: 117.5 mph
